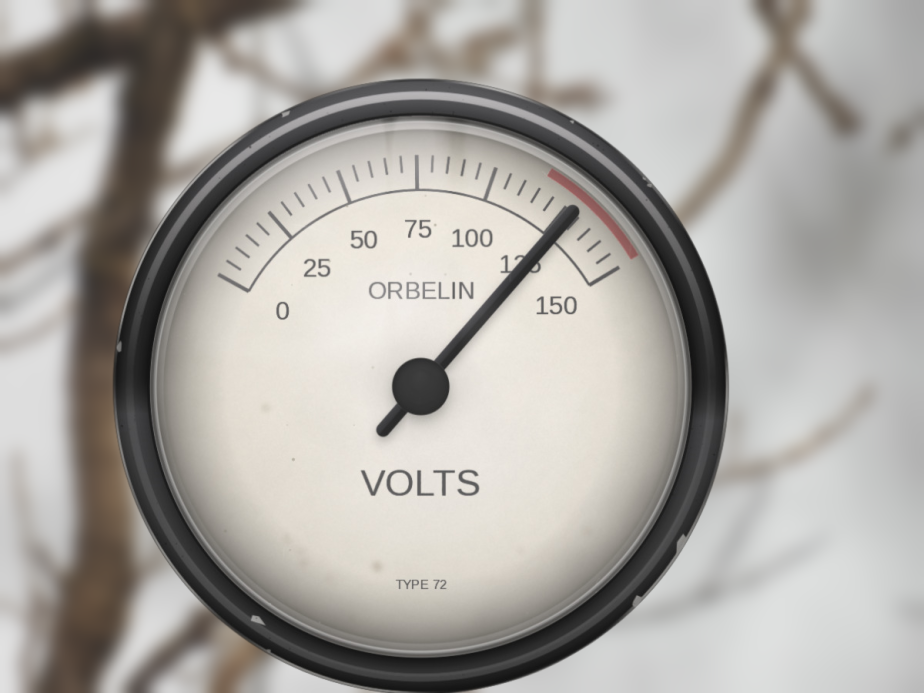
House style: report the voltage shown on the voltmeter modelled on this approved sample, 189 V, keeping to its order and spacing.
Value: 127.5 V
